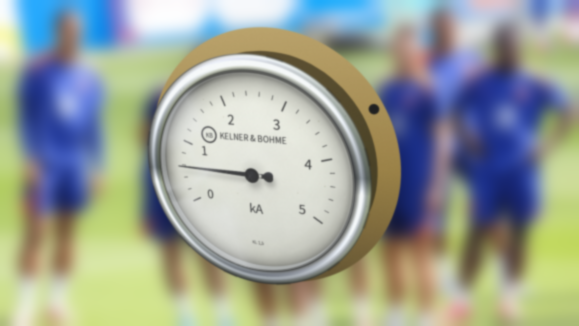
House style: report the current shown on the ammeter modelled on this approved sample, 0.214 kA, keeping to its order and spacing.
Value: 0.6 kA
